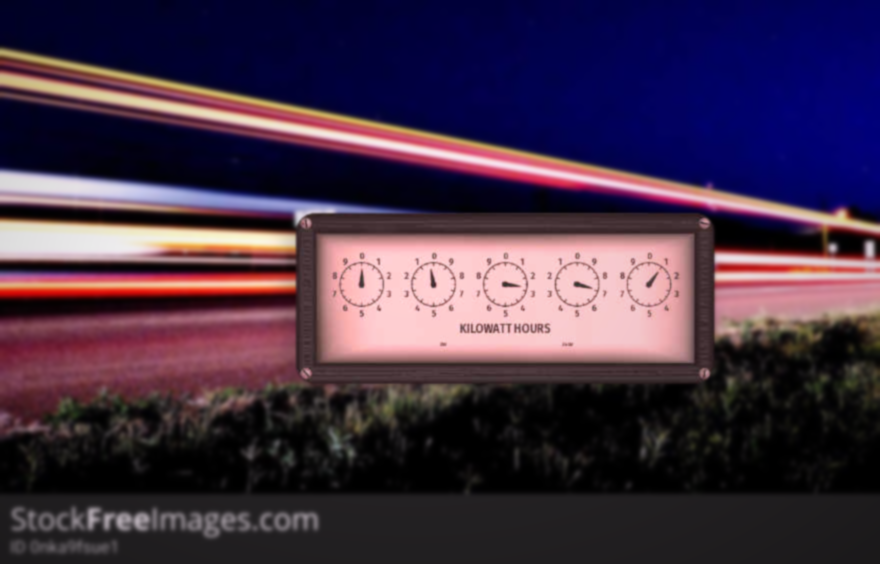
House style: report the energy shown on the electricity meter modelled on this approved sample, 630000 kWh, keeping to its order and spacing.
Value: 271 kWh
